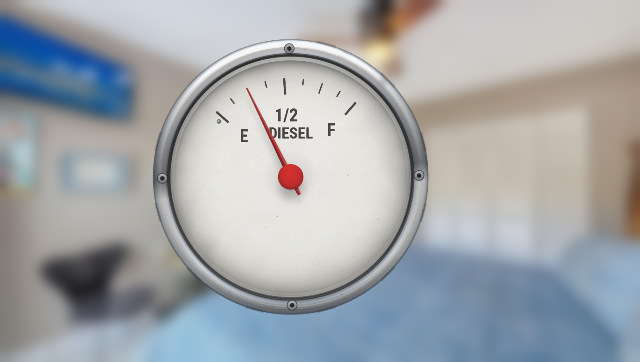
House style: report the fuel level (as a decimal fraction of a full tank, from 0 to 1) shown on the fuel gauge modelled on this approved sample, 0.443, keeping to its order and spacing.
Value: 0.25
